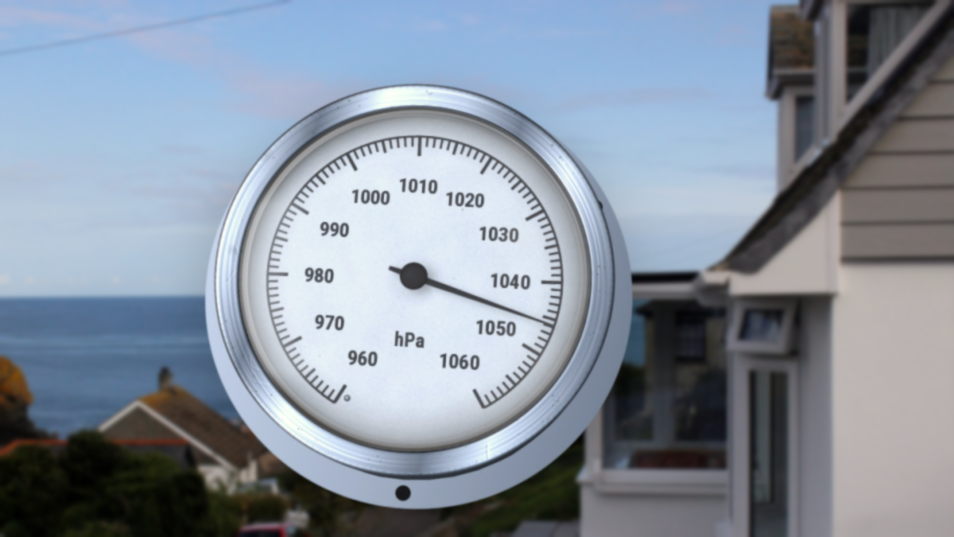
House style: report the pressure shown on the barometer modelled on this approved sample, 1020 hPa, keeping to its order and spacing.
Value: 1046 hPa
